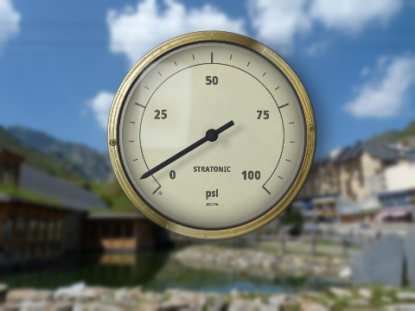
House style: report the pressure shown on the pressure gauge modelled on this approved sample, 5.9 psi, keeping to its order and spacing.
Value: 5 psi
